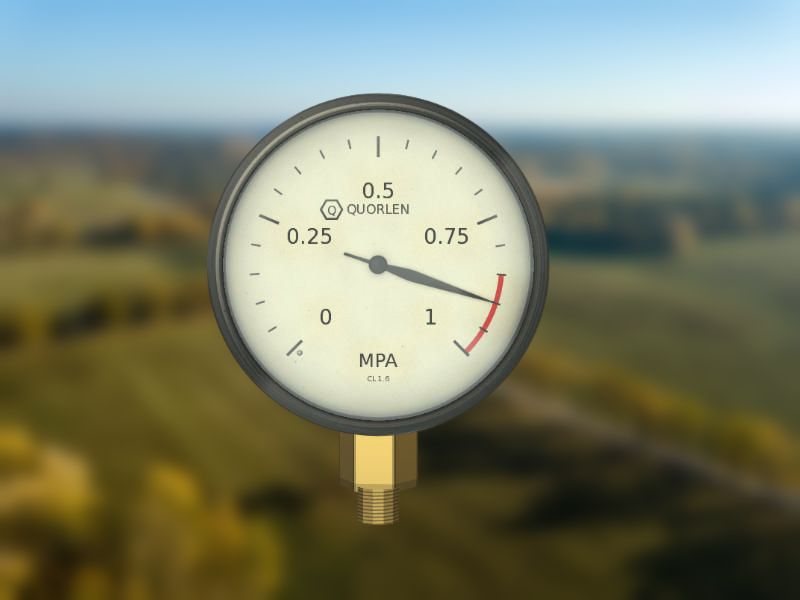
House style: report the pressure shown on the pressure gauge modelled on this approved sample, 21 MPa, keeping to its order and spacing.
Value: 0.9 MPa
